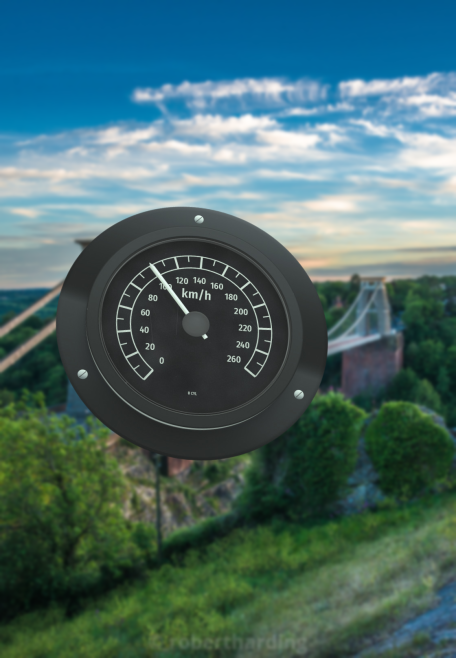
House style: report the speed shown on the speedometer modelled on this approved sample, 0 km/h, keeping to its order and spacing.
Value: 100 km/h
